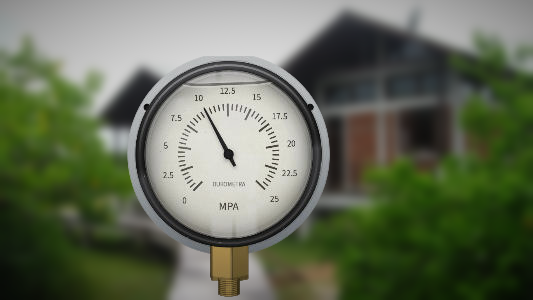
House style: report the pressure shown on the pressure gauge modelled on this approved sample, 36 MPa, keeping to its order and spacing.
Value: 10 MPa
